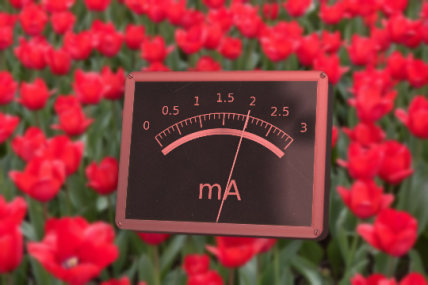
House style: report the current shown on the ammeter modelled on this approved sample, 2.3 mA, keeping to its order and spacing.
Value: 2 mA
